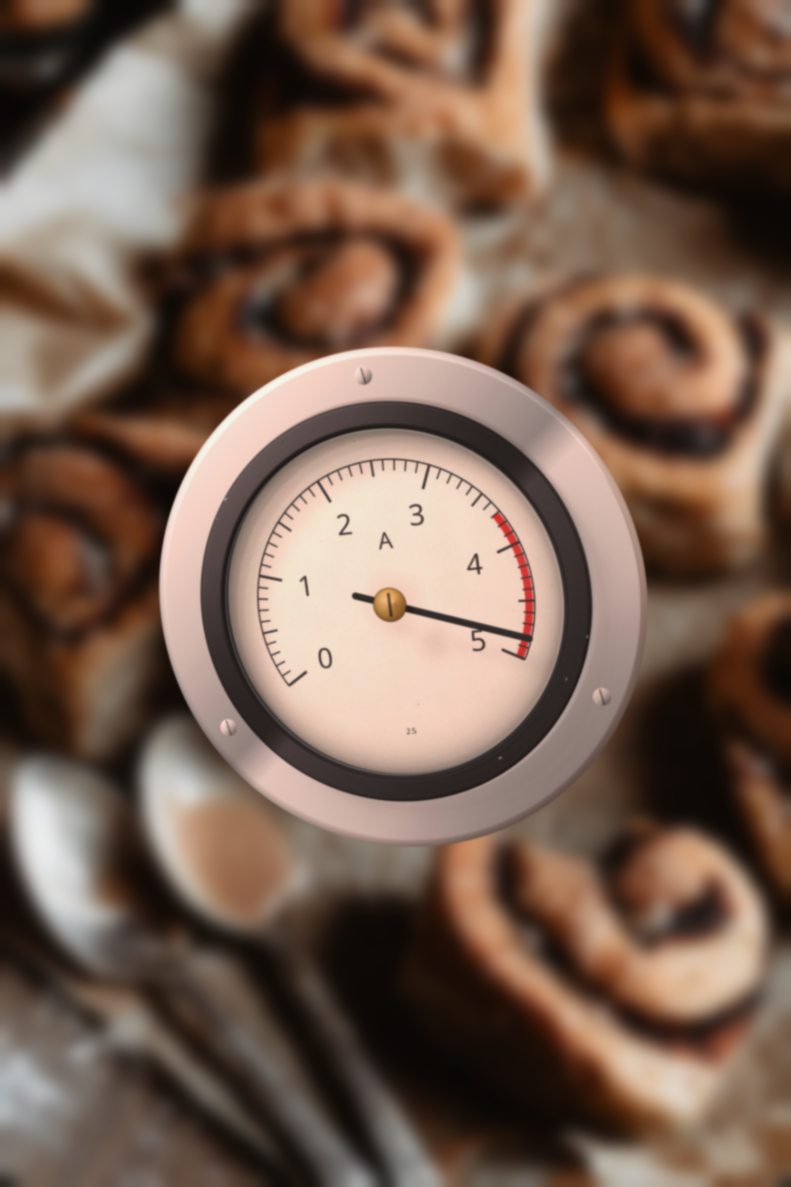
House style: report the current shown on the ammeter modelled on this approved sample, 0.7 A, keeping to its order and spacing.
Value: 4.8 A
